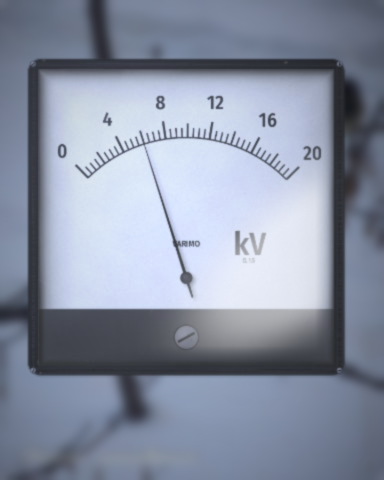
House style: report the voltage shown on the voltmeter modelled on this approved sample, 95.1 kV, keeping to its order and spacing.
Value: 6 kV
